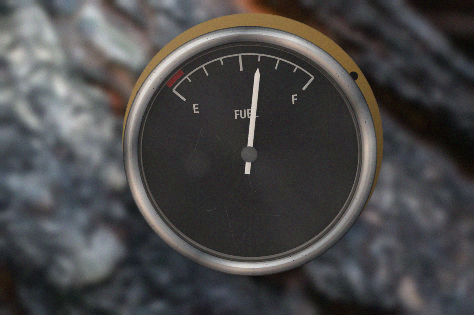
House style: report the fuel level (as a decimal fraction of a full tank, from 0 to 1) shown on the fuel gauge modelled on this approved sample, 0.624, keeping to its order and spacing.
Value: 0.625
